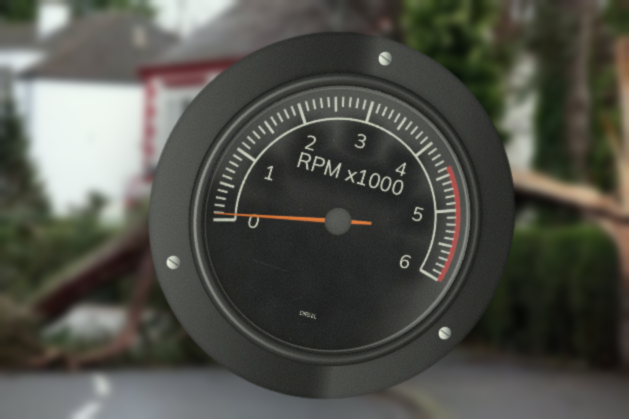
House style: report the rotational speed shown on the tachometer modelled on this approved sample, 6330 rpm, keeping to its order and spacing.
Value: 100 rpm
